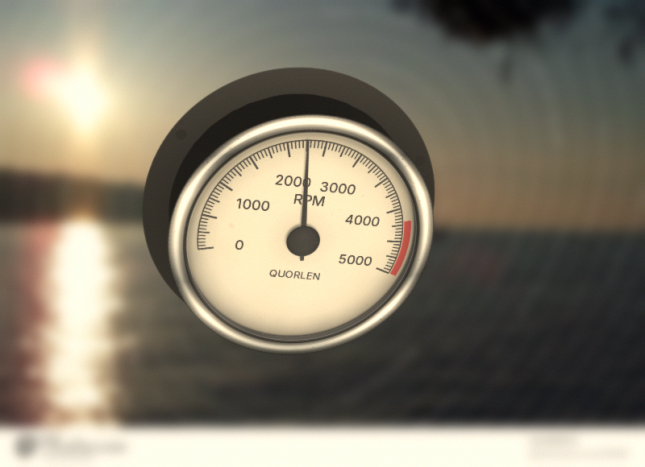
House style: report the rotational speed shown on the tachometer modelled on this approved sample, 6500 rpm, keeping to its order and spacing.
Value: 2250 rpm
